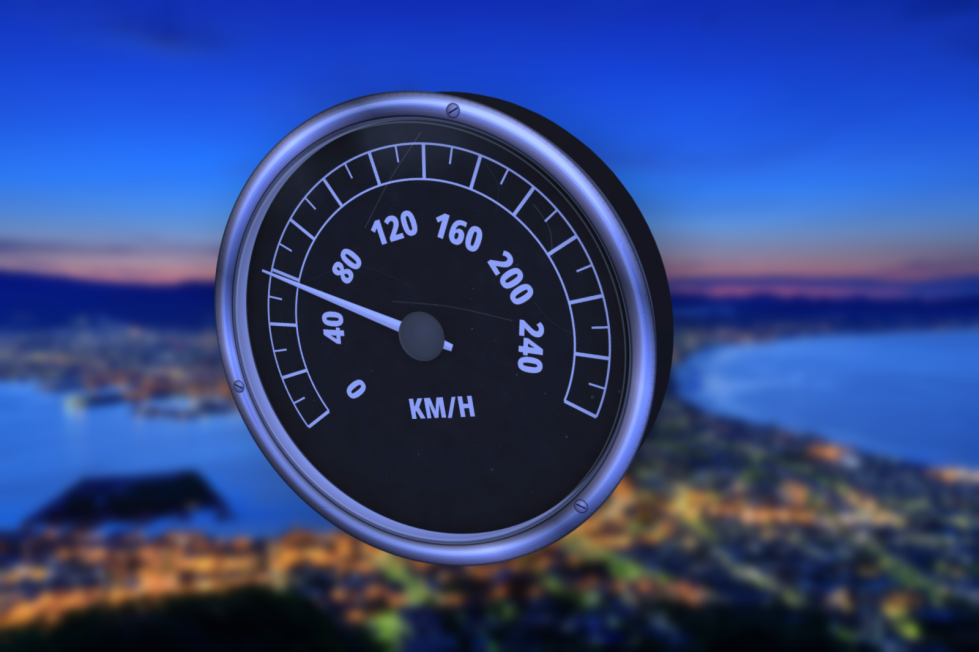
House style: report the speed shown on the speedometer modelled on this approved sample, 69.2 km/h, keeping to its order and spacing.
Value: 60 km/h
